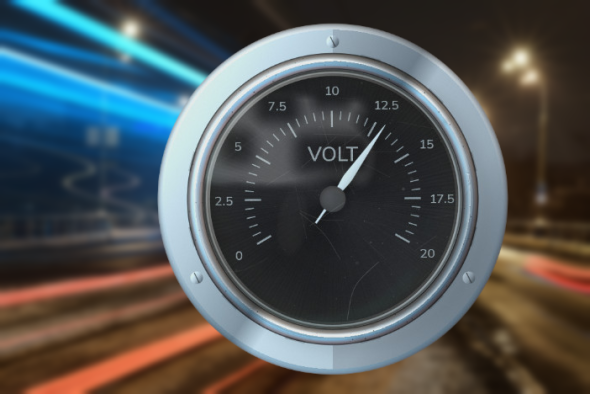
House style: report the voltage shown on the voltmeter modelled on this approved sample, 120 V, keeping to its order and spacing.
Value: 13 V
